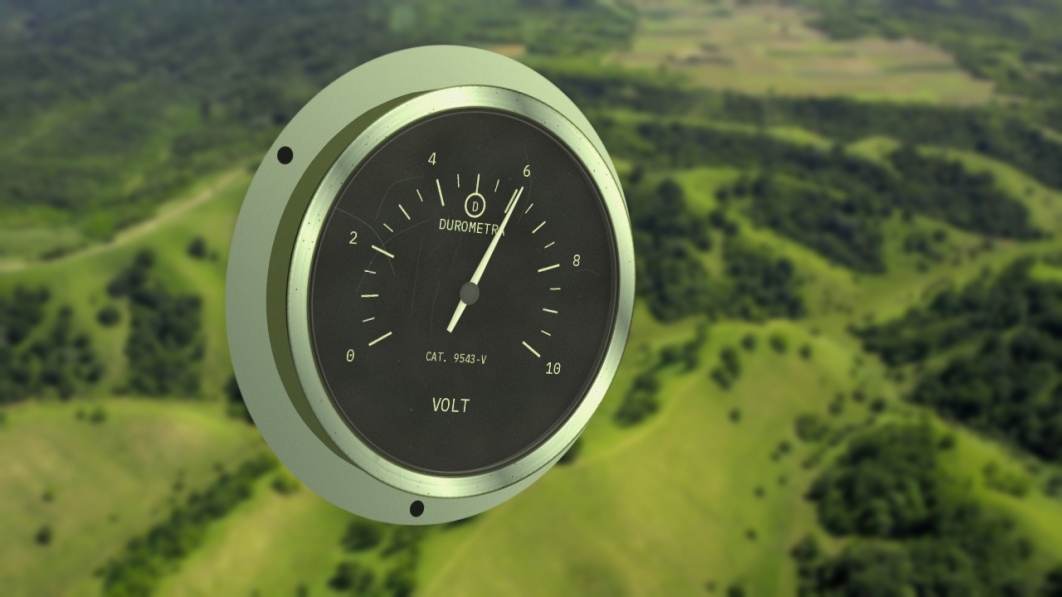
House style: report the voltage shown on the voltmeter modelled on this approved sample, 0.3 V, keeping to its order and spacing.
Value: 6 V
